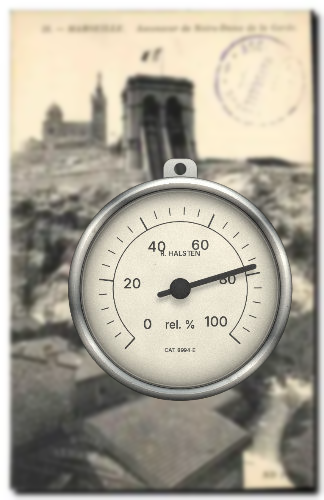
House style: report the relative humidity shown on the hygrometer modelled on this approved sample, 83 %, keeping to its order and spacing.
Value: 78 %
